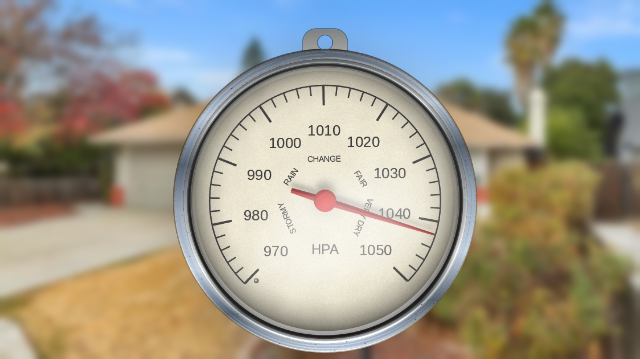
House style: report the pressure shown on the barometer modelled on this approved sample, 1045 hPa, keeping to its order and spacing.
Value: 1042 hPa
